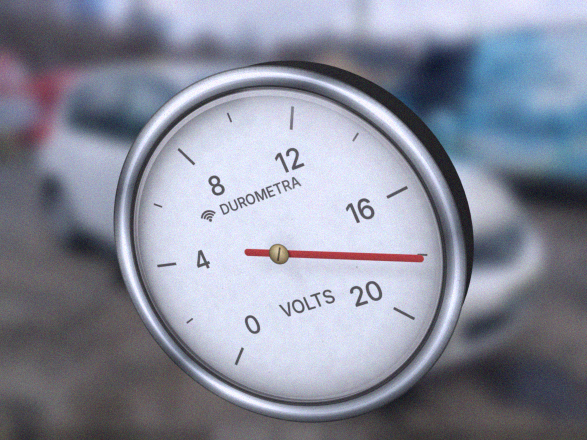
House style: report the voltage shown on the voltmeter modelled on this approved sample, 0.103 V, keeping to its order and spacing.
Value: 18 V
